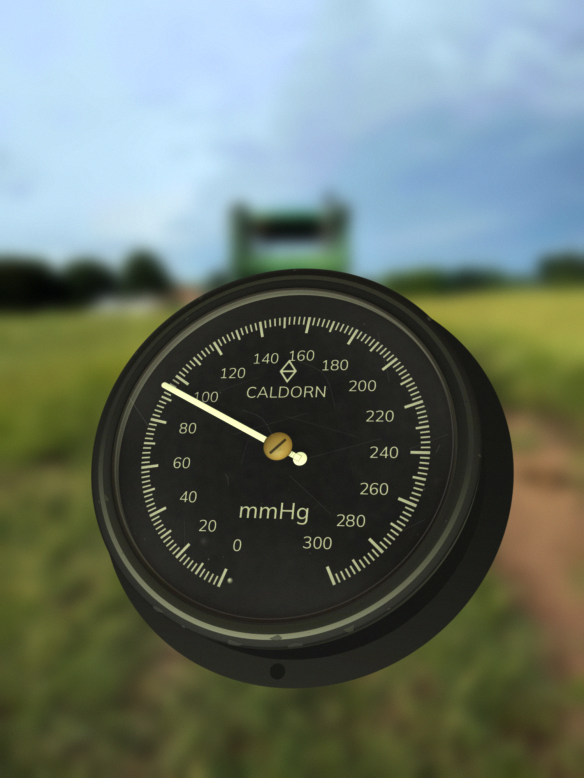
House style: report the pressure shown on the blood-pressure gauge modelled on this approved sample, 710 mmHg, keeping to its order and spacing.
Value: 94 mmHg
